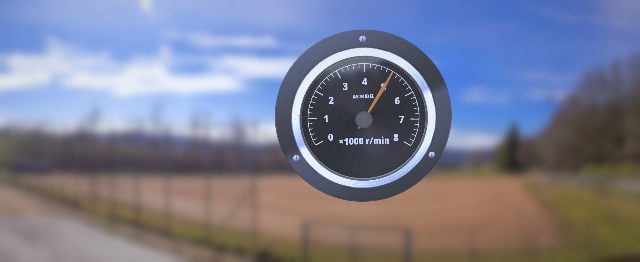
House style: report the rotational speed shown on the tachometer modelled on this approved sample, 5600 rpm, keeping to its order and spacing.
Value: 5000 rpm
